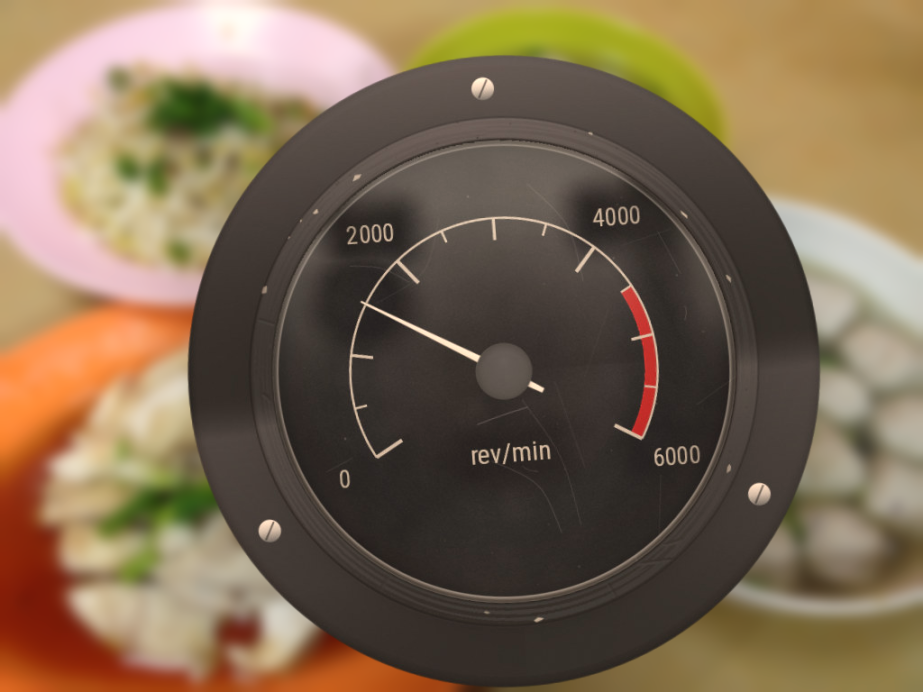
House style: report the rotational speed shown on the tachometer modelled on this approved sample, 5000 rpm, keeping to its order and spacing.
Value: 1500 rpm
